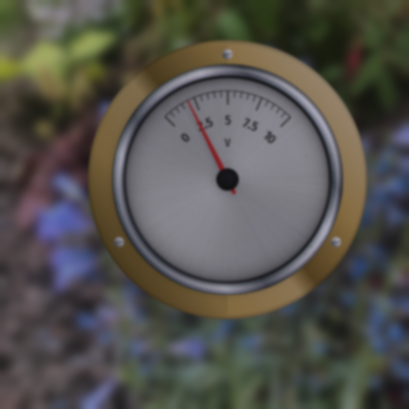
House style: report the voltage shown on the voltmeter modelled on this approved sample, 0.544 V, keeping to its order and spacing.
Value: 2 V
